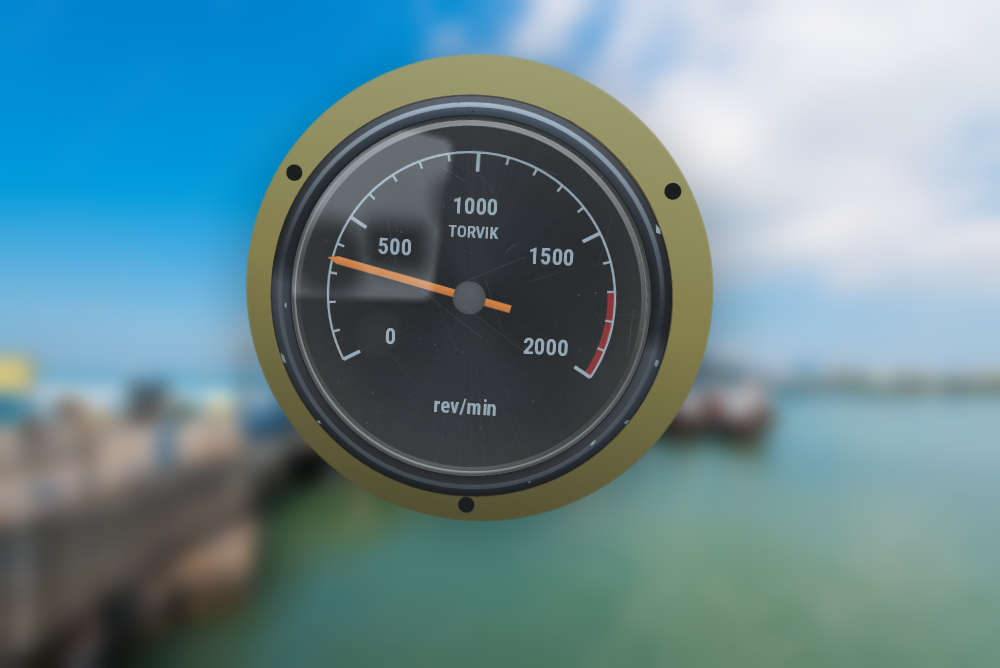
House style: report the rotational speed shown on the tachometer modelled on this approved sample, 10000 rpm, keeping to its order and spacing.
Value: 350 rpm
